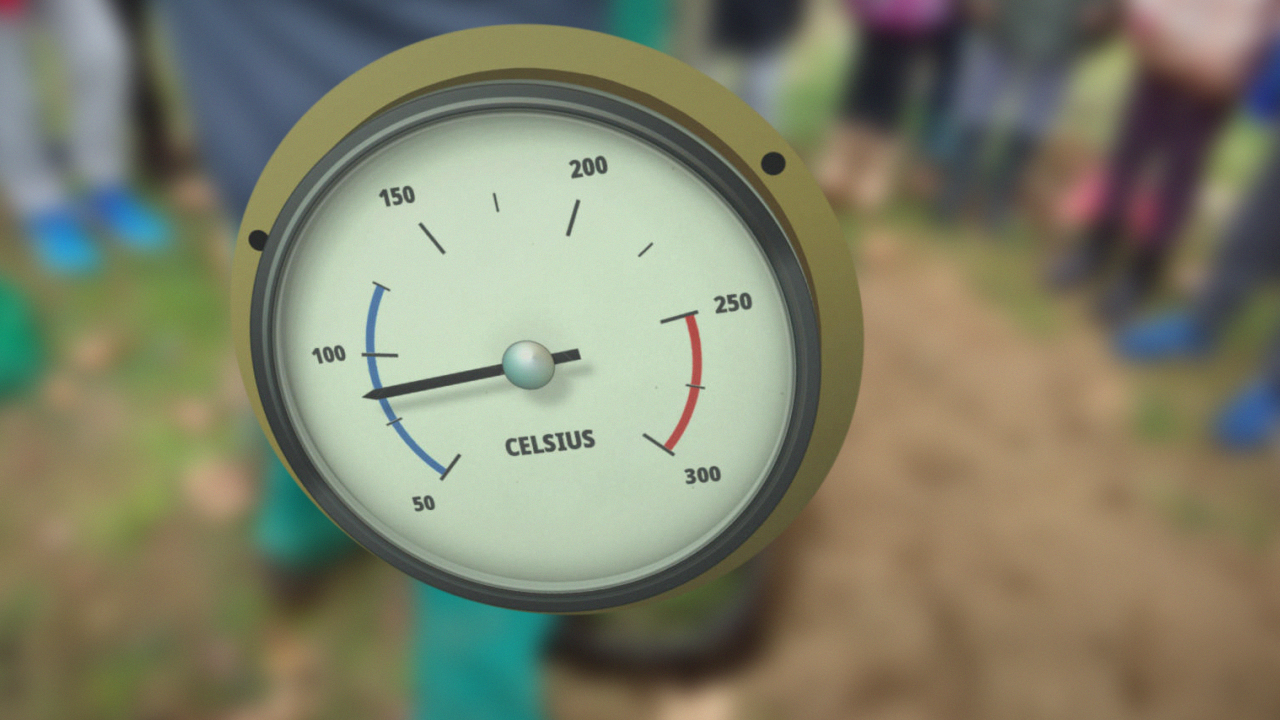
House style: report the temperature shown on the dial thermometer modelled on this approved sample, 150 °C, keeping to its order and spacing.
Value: 87.5 °C
